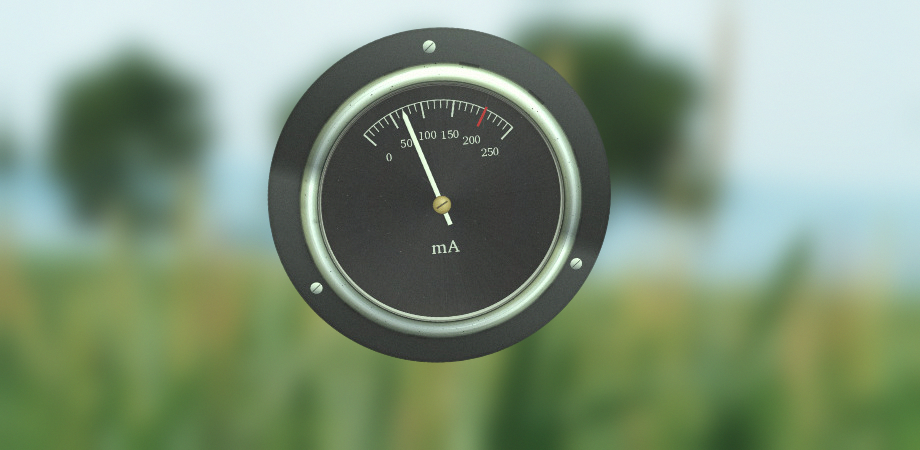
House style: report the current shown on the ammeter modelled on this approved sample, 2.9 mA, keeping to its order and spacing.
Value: 70 mA
